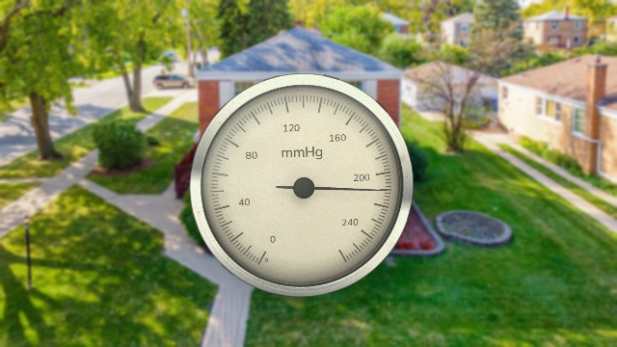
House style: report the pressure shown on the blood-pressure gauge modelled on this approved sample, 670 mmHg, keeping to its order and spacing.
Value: 210 mmHg
